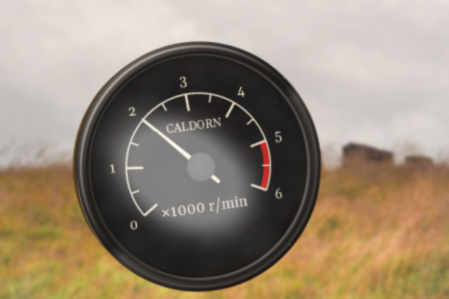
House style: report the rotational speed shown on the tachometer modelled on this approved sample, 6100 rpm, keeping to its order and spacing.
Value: 2000 rpm
